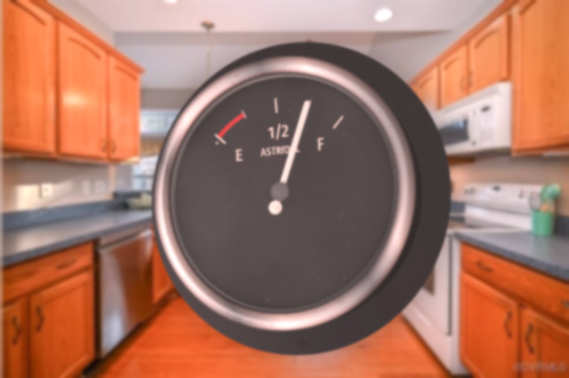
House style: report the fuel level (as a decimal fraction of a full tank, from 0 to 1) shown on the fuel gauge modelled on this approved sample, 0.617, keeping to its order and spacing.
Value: 0.75
